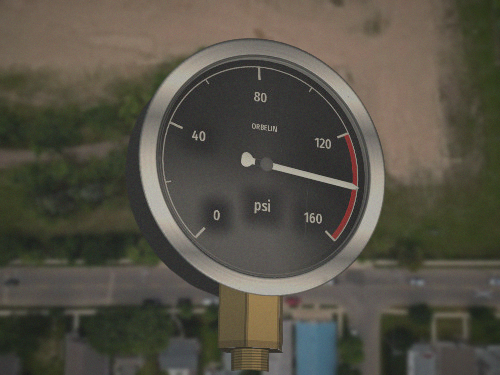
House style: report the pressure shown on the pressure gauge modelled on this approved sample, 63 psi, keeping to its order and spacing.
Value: 140 psi
